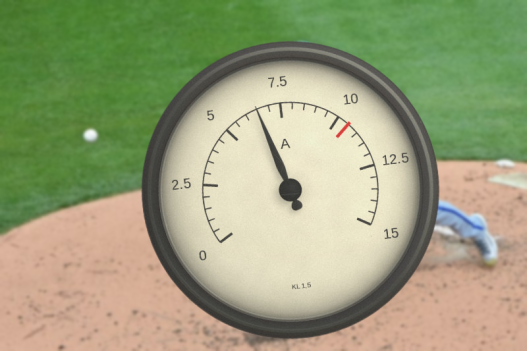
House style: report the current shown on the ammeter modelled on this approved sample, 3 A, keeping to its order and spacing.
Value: 6.5 A
